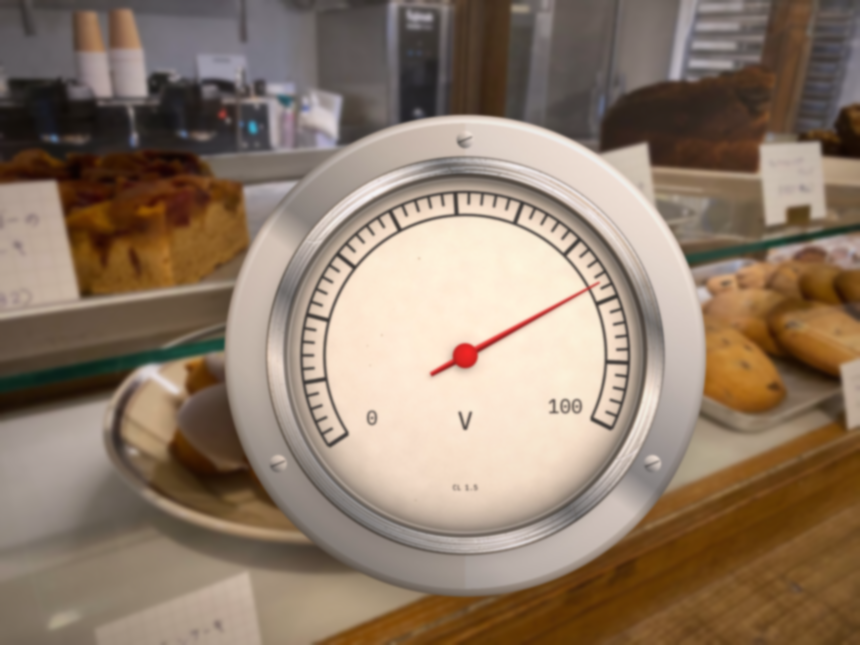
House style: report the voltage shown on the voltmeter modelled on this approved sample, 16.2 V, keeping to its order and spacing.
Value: 77 V
